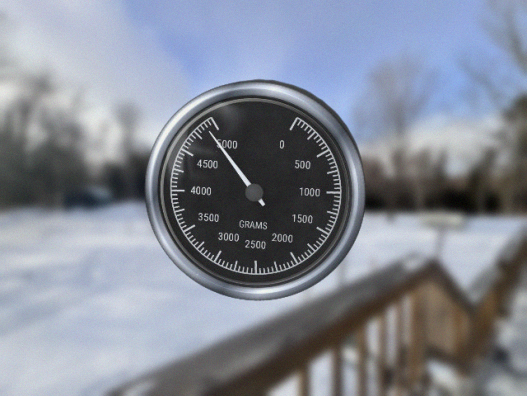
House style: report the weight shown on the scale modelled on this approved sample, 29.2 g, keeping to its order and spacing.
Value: 4900 g
